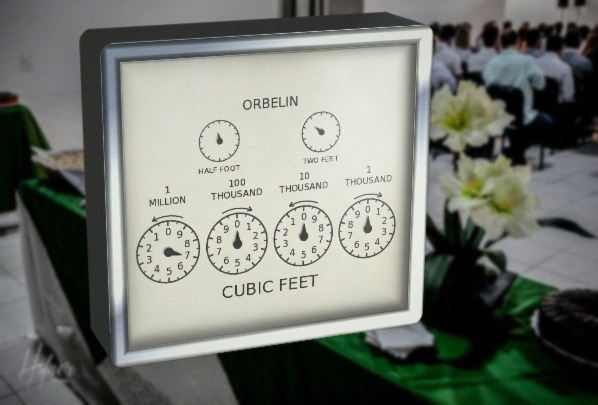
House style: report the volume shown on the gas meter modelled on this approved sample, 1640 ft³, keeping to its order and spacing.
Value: 700000 ft³
